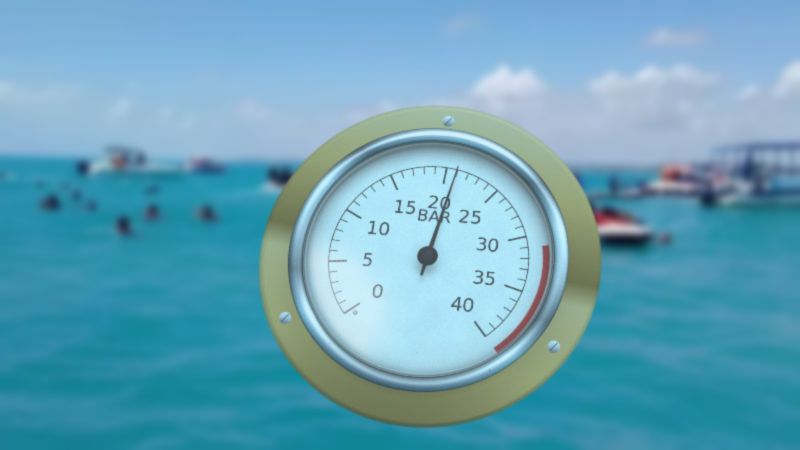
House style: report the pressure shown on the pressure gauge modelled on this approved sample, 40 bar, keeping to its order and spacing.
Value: 21 bar
